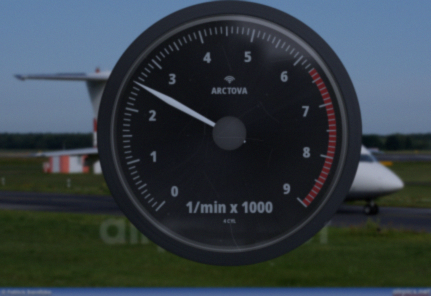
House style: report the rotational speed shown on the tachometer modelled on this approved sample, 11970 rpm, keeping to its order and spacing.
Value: 2500 rpm
